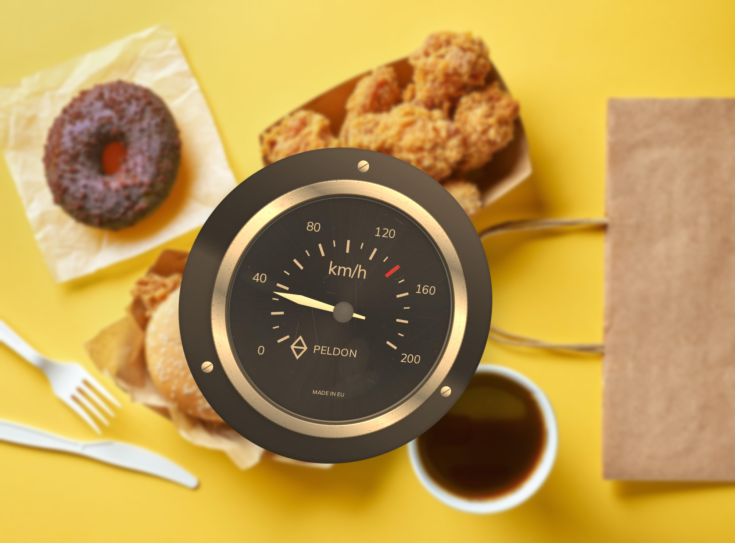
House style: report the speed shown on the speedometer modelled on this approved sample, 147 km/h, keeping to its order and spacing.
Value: 35 km/h
